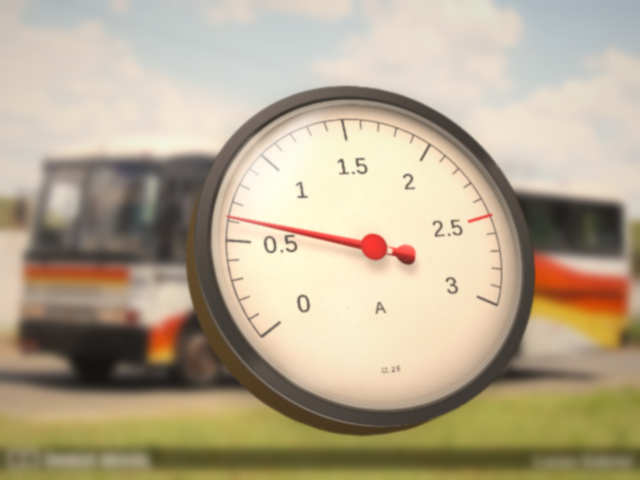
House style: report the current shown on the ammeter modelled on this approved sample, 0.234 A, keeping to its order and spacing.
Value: 0.6 A
